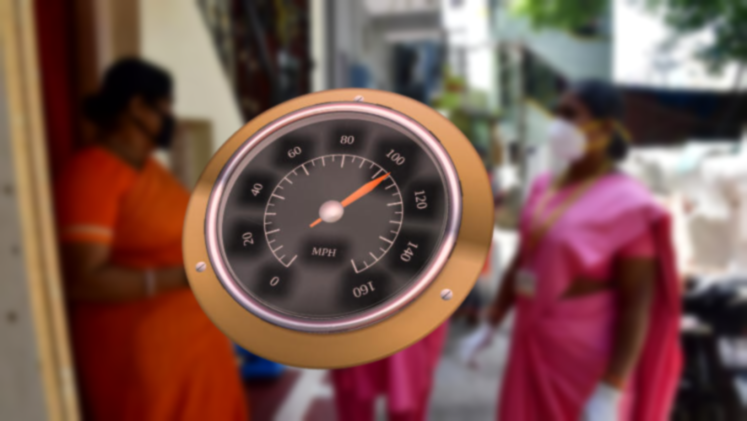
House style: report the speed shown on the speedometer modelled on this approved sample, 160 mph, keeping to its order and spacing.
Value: 105 mph
